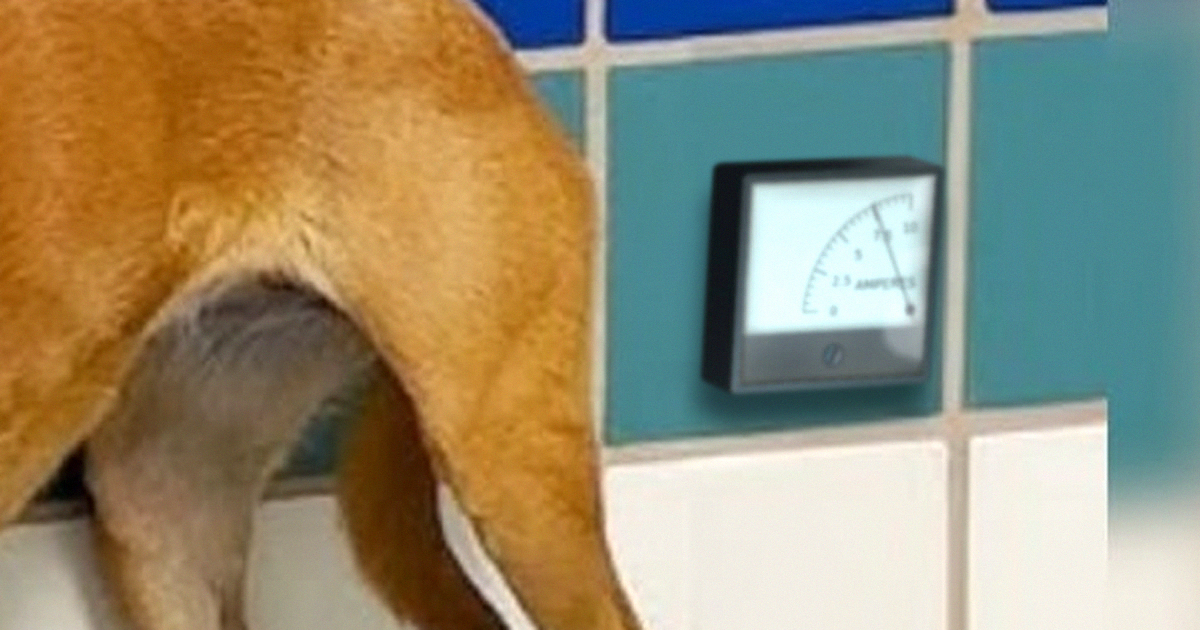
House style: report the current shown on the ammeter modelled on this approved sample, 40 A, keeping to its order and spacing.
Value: 7.5 A
